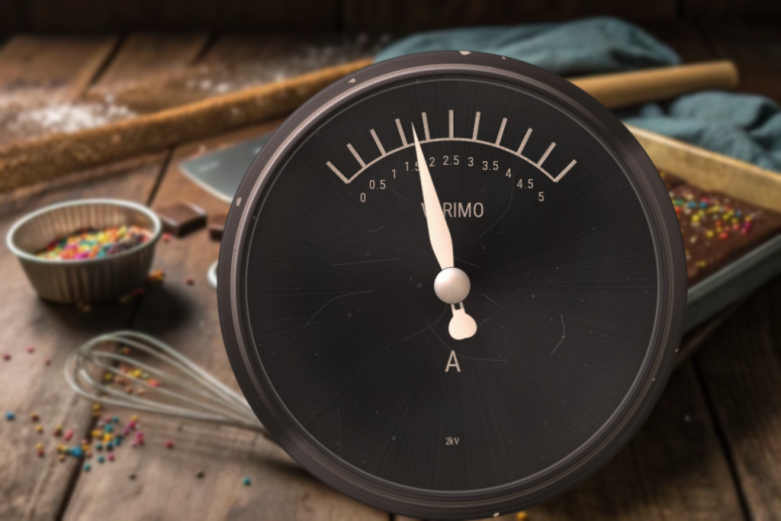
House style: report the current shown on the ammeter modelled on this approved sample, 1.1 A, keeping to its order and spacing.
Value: 1.75 A
